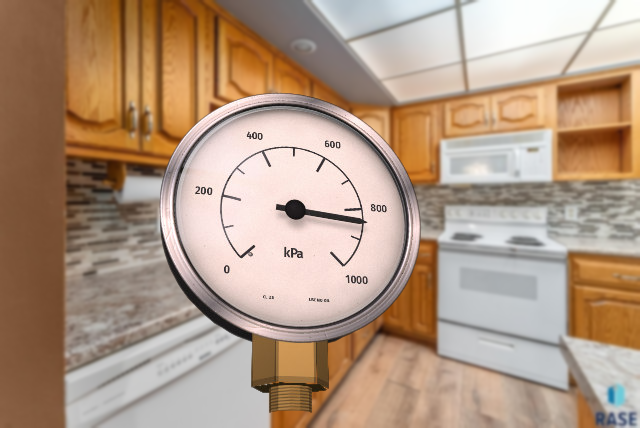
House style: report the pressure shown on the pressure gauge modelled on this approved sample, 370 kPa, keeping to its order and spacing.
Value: 850 kPa
